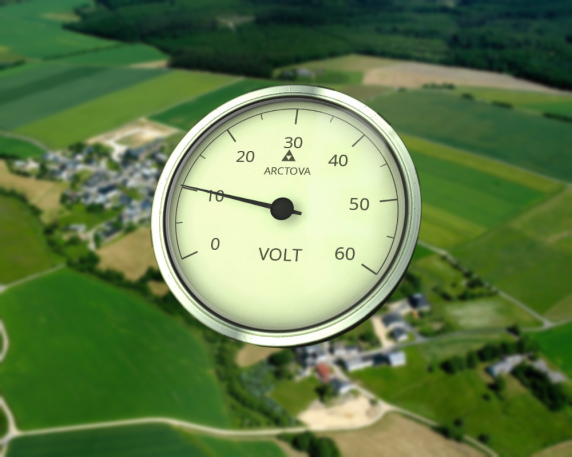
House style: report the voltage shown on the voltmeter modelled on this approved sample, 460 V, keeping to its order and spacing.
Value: 10 V
